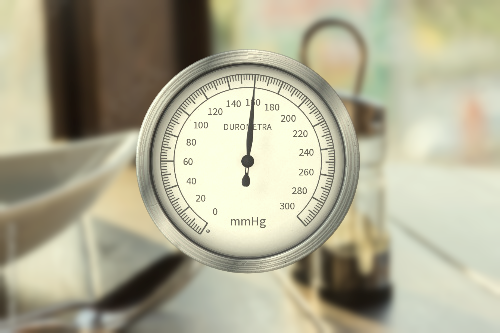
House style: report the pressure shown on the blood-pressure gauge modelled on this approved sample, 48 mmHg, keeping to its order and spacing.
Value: 160 mmHg
